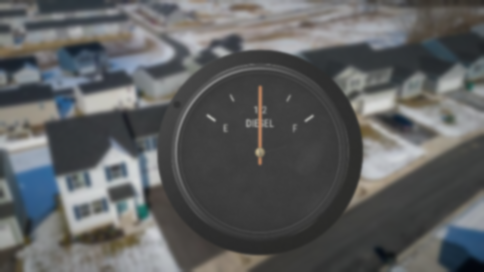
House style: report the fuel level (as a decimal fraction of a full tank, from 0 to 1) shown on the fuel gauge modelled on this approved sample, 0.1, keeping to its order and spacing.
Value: 0.5
